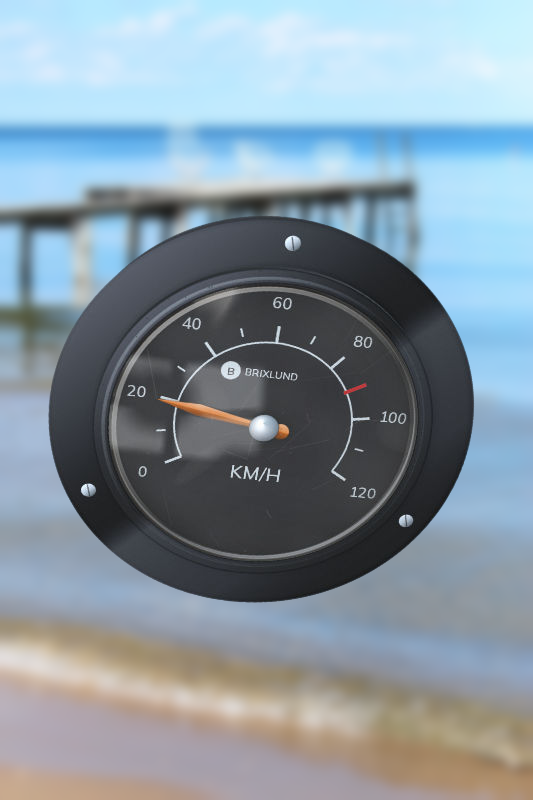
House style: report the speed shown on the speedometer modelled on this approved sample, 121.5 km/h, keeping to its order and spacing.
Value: 20 km/h
